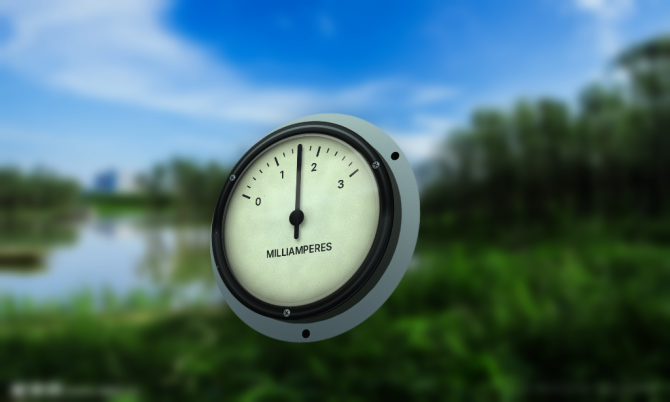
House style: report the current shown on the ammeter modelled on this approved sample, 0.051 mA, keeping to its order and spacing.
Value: 1.6 mA
